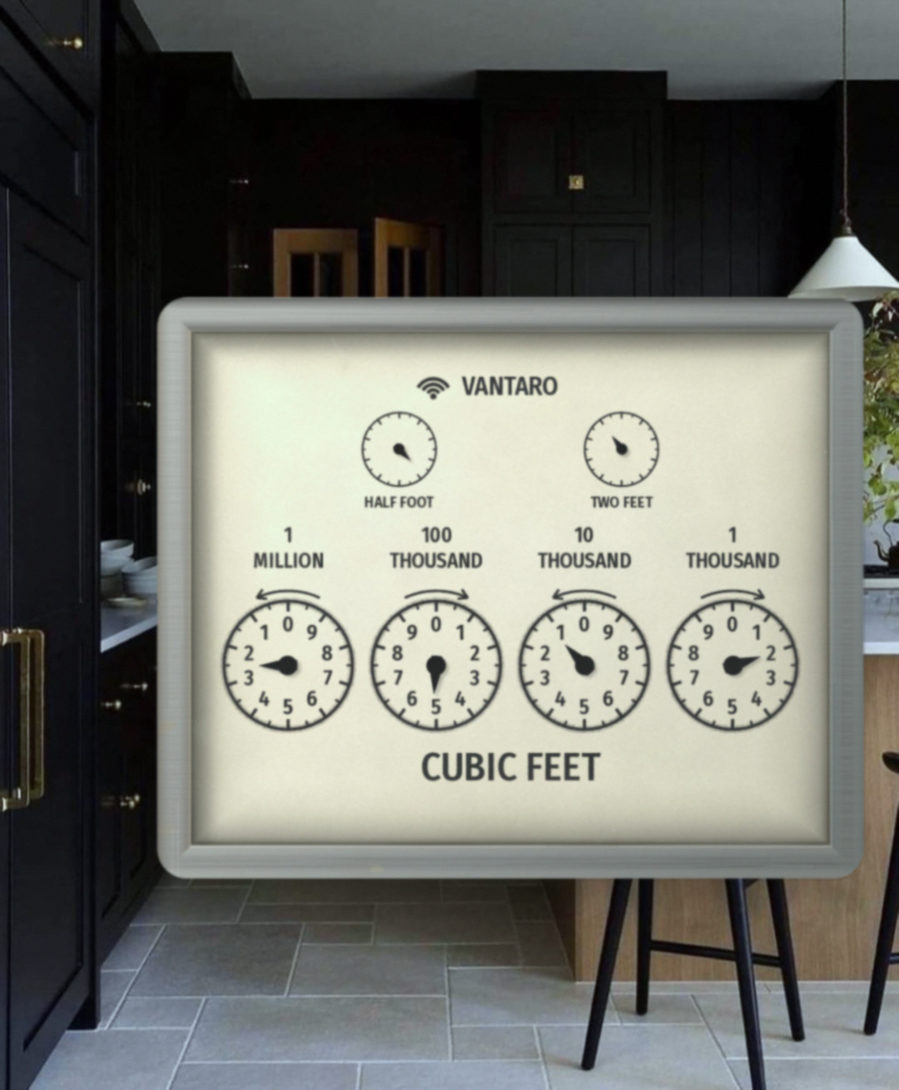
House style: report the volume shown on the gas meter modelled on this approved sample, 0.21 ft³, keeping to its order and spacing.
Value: 251200 ft³
